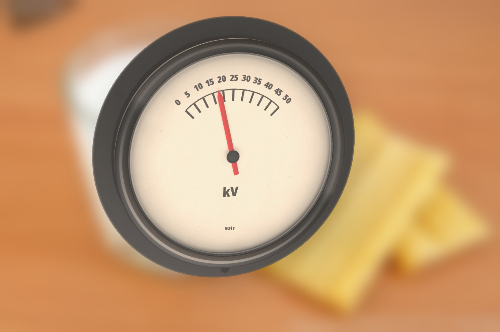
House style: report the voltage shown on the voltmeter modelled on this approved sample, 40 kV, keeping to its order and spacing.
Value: 17.5 kV
